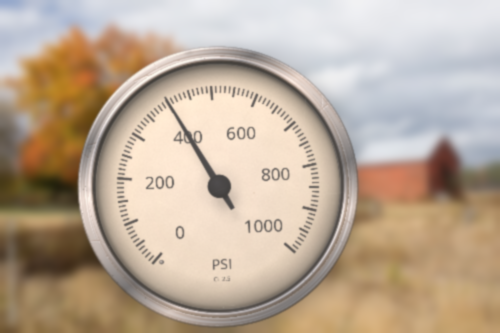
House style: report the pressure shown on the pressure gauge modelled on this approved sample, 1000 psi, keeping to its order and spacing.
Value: 400 psi
